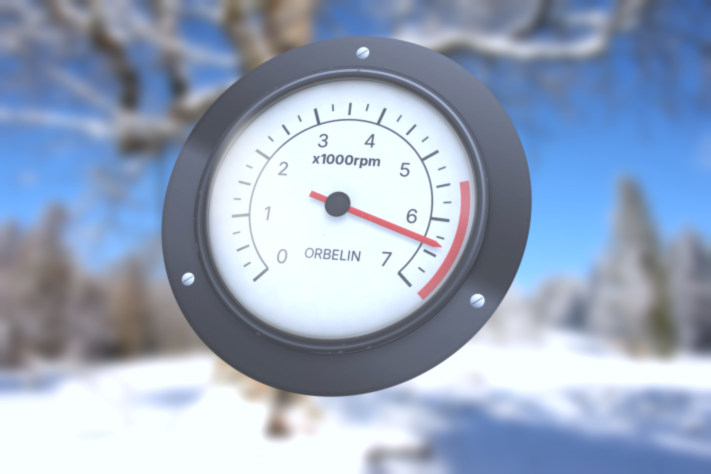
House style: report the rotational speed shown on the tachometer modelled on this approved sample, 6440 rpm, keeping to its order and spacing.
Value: 6375 rpm
